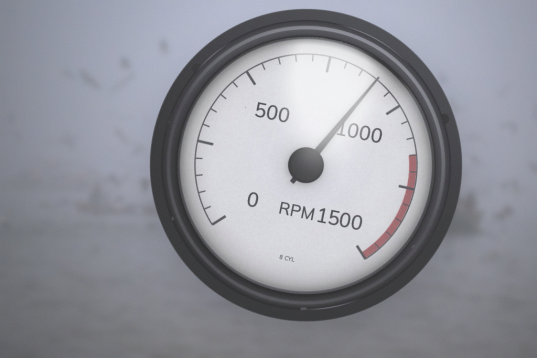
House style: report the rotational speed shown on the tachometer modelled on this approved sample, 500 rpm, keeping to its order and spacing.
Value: 900 rpm
